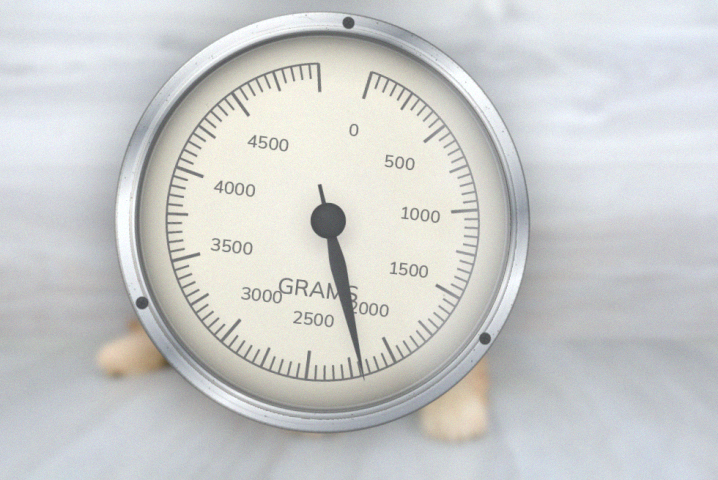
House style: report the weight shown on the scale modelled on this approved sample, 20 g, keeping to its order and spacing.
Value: 2200 g
